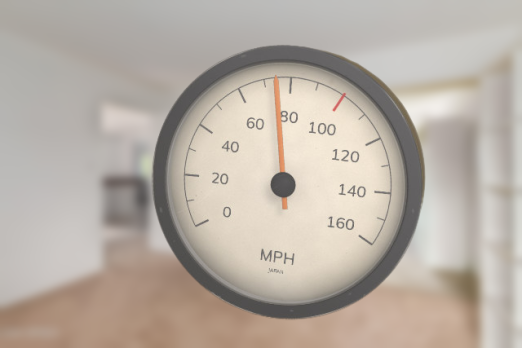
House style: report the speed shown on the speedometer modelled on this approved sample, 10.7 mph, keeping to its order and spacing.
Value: 75 mph
